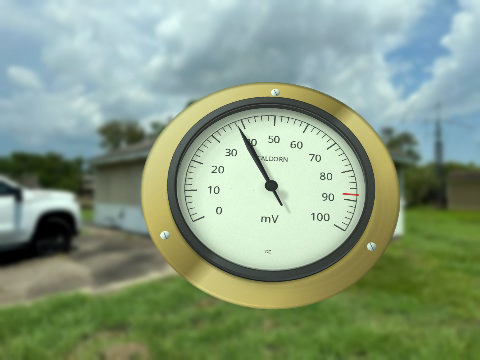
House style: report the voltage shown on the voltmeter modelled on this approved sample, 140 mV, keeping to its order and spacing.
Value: 38 mV
